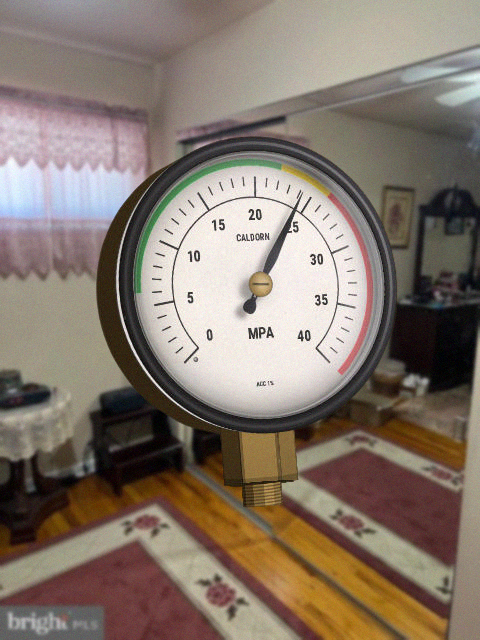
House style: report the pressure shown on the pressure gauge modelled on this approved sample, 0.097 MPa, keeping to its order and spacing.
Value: 24 MPa
